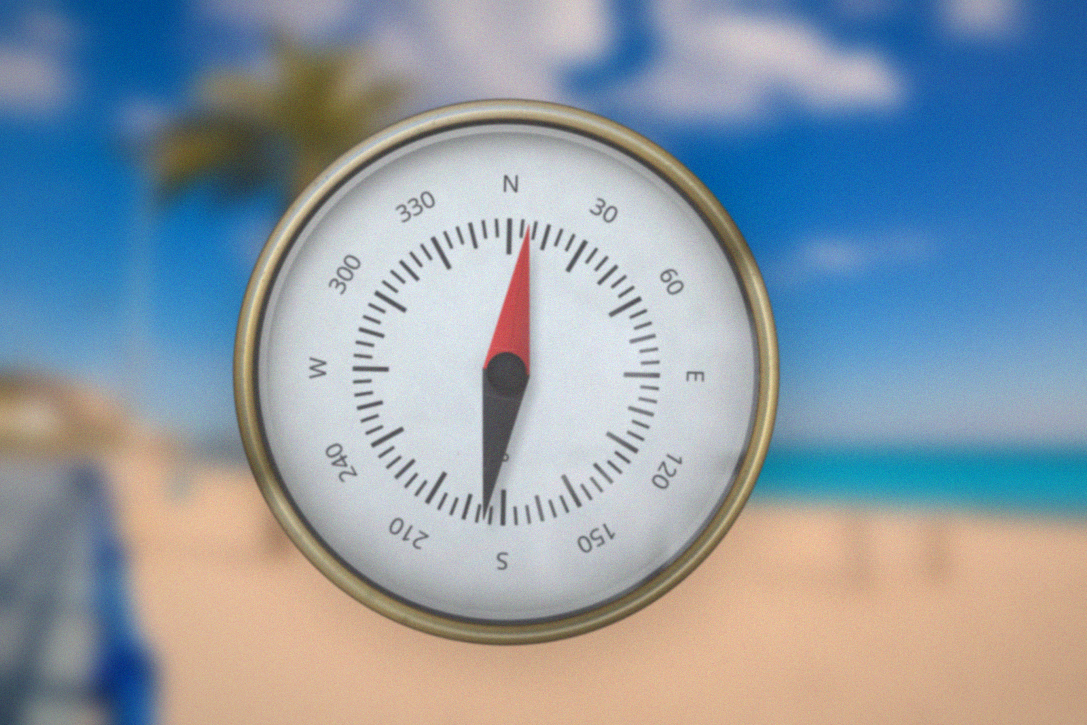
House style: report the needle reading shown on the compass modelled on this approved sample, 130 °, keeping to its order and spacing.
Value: 7.5 °
